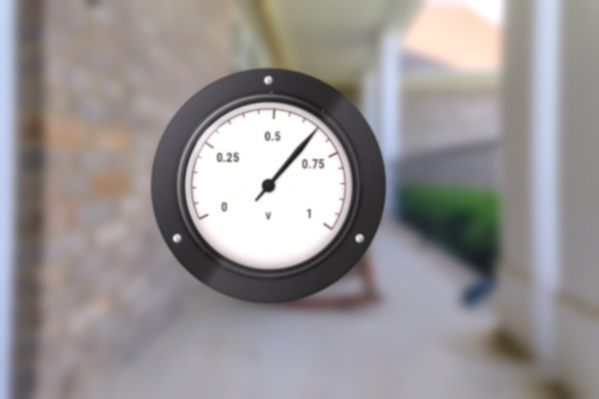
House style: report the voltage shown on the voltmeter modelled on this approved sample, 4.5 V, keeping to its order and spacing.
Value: 0.65 V
